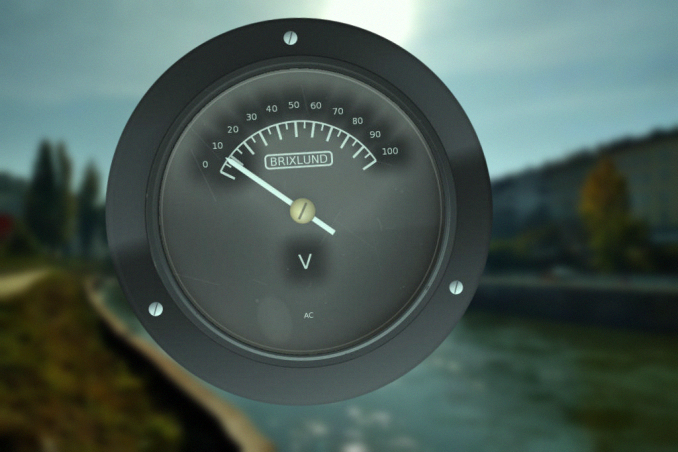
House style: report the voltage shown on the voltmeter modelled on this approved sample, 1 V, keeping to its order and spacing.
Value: 7.5 V
